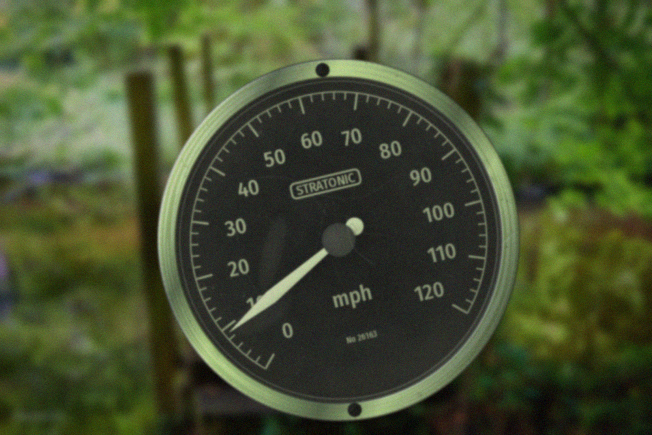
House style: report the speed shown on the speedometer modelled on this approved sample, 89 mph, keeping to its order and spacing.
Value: 9 mph
